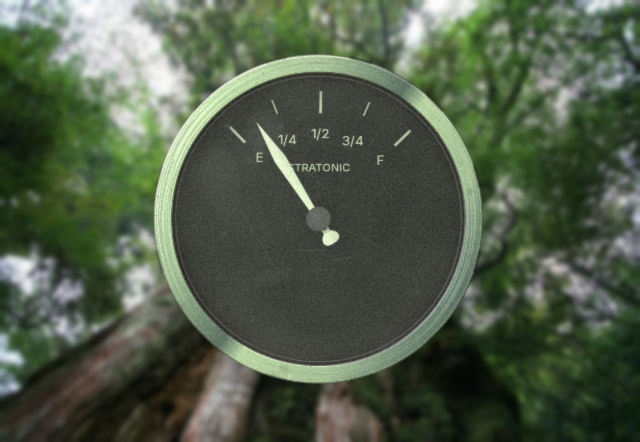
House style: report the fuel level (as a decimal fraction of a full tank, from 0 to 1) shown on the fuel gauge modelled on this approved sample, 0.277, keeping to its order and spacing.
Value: 0.125
